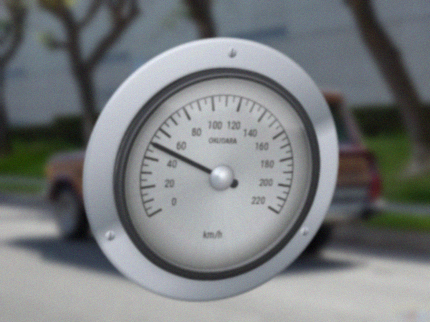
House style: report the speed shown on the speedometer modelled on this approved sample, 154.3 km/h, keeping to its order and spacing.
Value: 50 km/h
